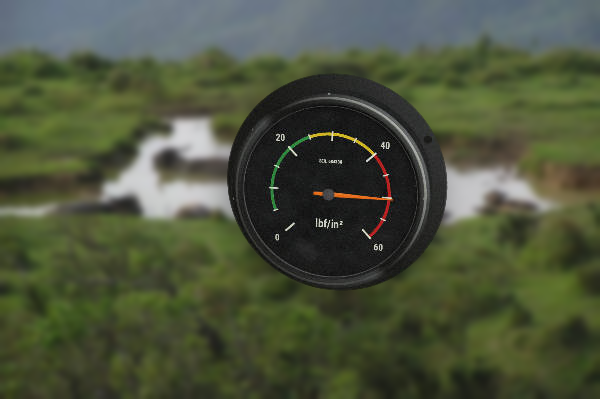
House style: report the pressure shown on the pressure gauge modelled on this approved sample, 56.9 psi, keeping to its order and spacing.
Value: 50 psi
